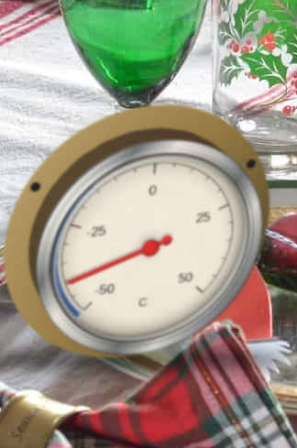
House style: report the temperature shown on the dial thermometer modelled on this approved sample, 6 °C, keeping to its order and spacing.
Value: -40 °C
